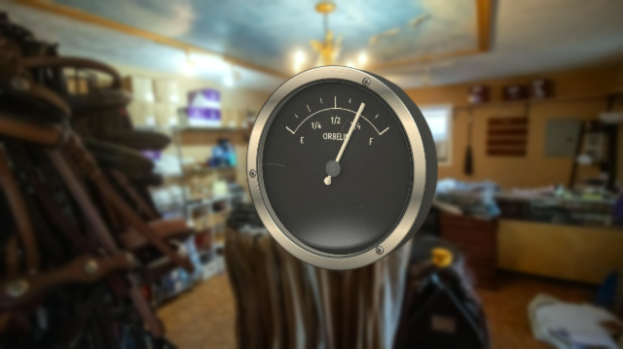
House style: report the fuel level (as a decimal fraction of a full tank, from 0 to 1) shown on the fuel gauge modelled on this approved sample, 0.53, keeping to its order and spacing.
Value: 0.75
